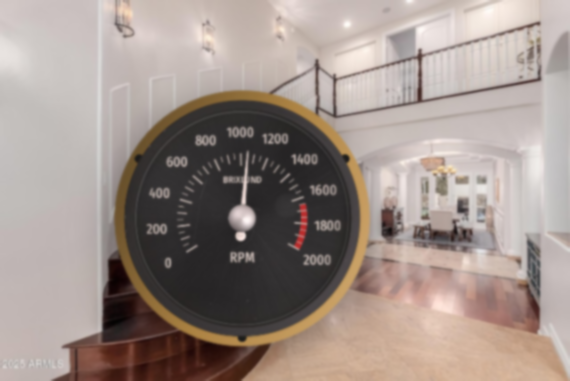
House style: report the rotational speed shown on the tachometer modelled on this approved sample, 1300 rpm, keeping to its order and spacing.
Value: 1050 rpm
